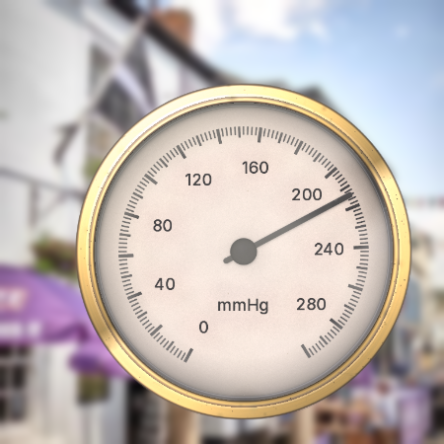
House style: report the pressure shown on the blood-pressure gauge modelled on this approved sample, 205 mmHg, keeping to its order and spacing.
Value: 214 mmHg
